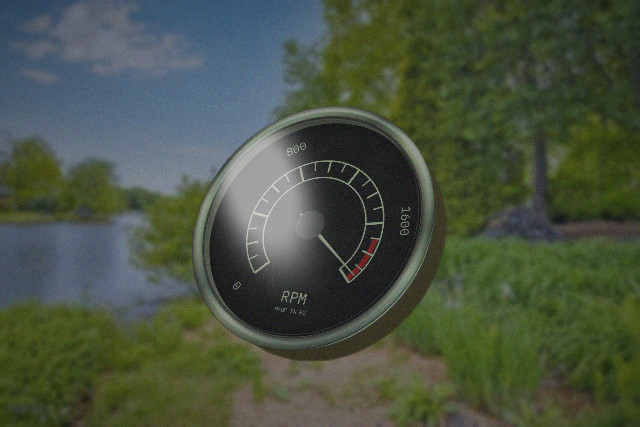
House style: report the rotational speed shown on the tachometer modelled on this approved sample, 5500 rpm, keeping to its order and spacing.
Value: 1950 rpm
